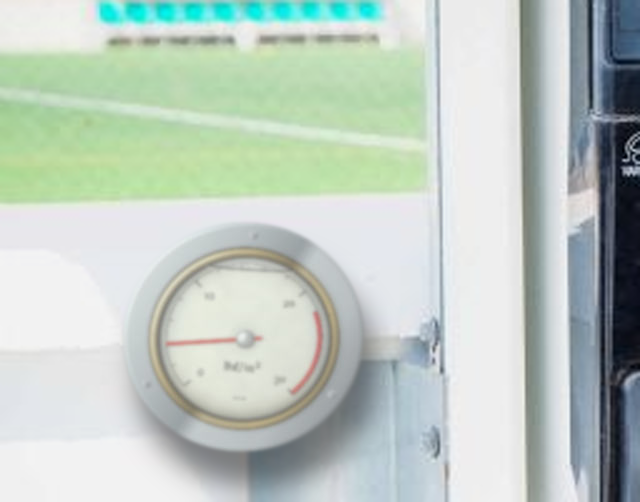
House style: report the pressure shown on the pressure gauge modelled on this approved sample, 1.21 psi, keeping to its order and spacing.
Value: 4 psi
